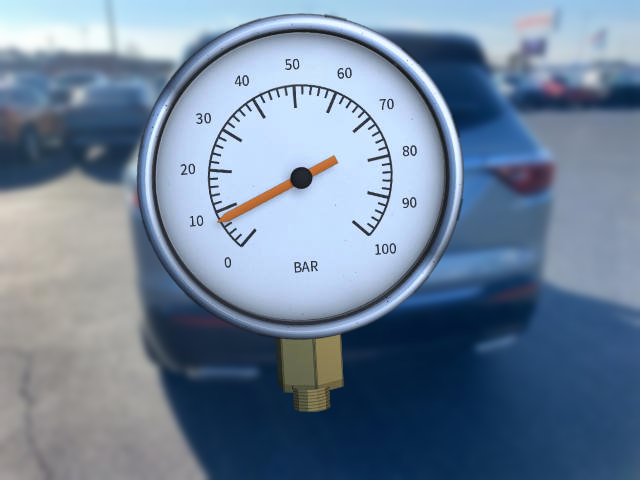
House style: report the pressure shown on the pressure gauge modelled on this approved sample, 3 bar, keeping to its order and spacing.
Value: 8 bar
